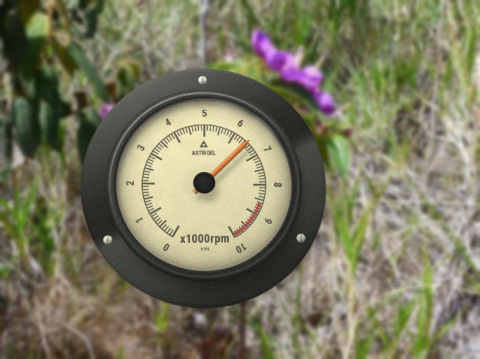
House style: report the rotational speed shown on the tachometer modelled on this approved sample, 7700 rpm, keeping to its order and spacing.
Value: 6500 rpm
